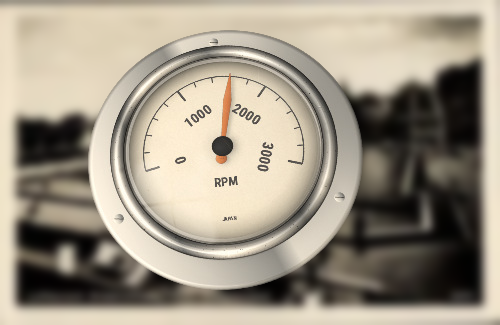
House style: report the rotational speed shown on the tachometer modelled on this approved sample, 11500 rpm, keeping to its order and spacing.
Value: 1600 rpm
